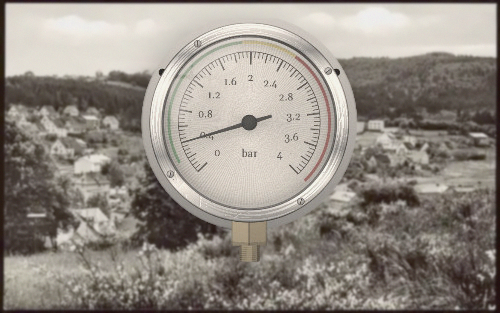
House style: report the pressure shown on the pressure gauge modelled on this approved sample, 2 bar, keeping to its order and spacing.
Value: 0.4 bar
